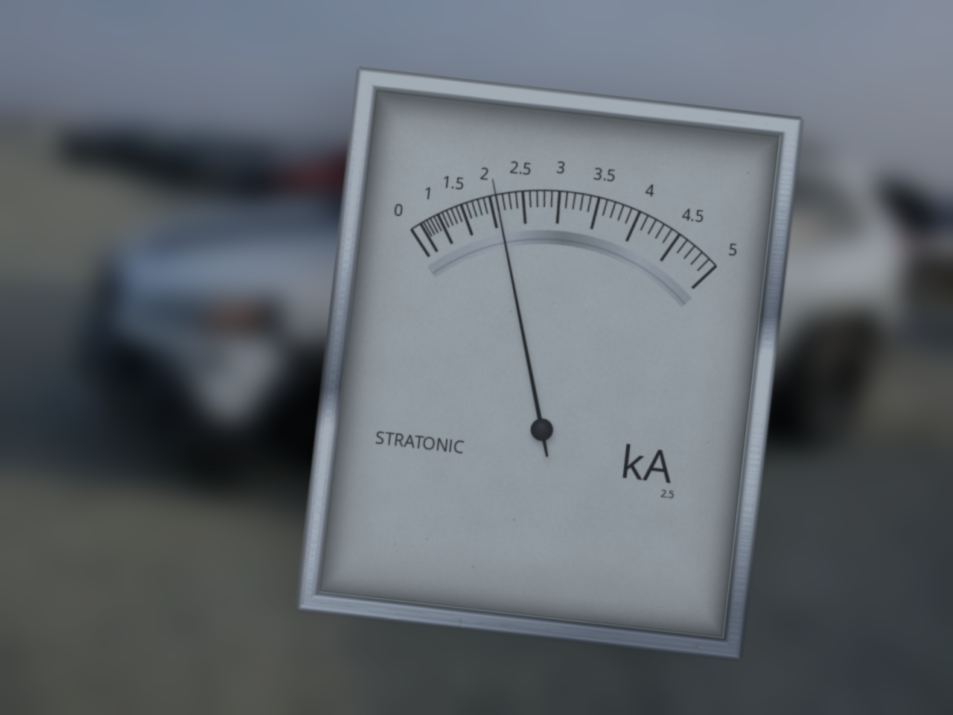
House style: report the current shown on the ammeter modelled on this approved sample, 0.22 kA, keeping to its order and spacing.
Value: 2.1 kA
